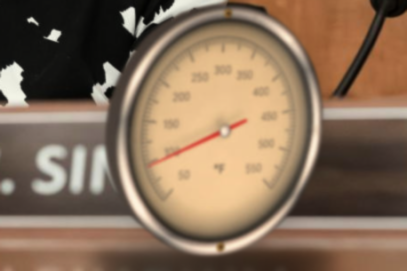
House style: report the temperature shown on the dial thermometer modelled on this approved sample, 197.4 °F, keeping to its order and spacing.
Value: 100 °F
